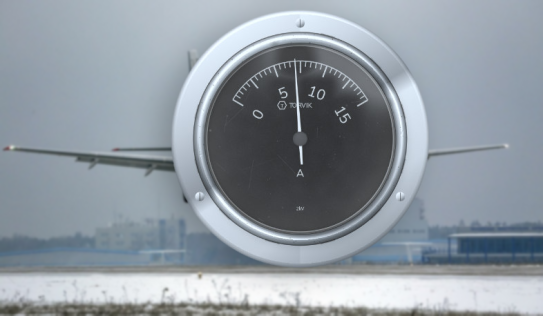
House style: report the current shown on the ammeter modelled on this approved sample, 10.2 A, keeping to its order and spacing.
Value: 7 A
